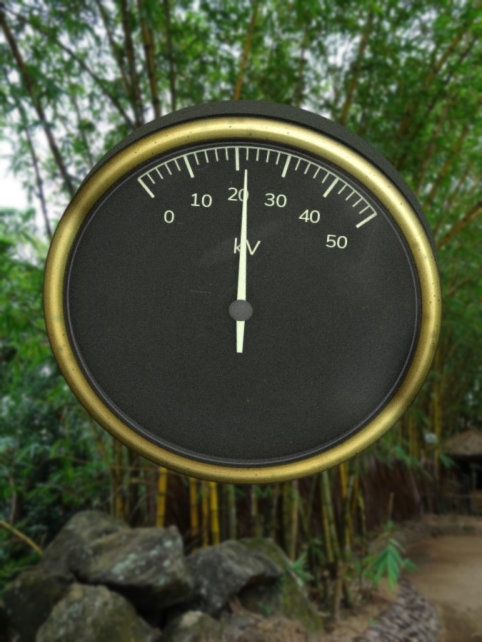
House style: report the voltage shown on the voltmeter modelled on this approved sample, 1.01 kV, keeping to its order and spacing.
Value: 22 kV
